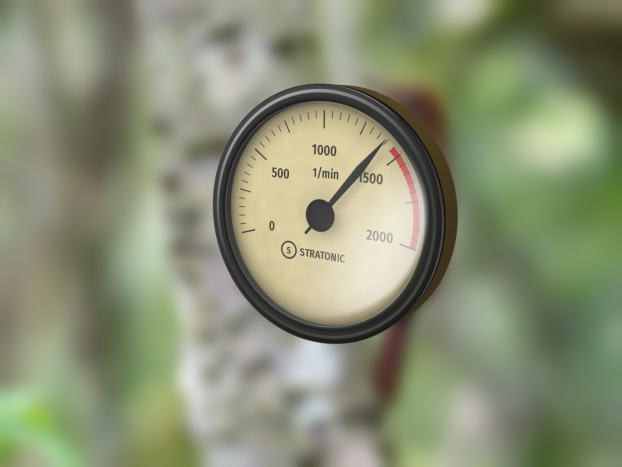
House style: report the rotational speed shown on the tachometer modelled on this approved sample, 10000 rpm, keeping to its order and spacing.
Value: 1400 rpm
